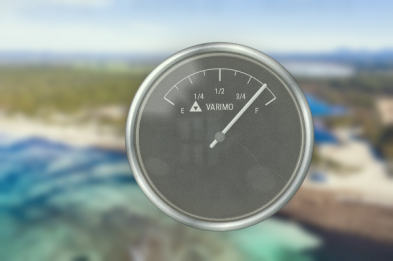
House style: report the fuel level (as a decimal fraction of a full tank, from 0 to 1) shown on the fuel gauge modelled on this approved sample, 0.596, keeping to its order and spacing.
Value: 0.875
